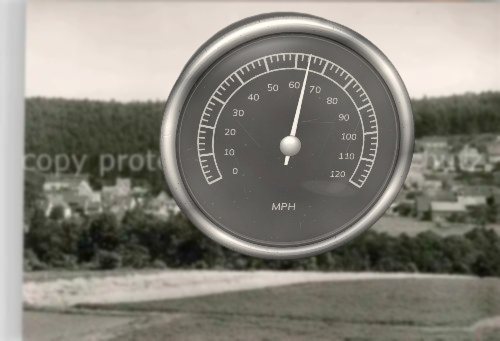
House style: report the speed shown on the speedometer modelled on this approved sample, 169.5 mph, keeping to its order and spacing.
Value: 64 mph
